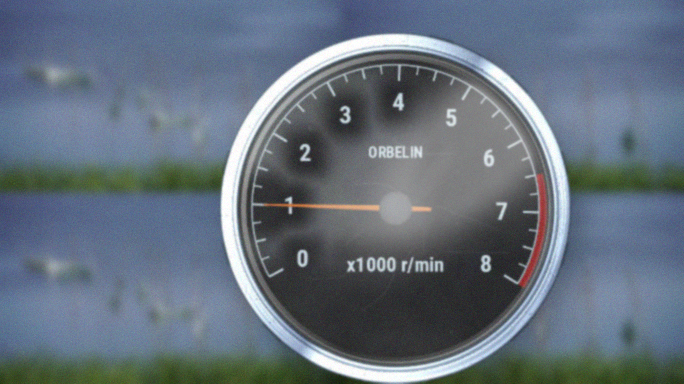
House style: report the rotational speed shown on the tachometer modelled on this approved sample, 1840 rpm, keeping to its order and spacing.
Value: 1000 rpm
